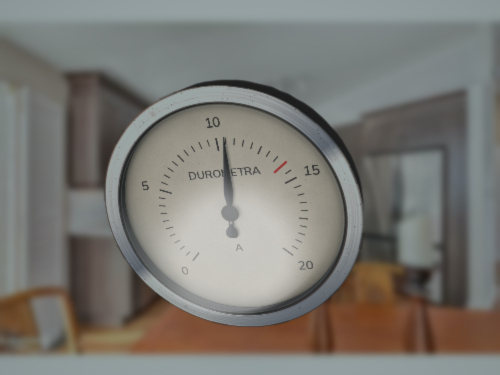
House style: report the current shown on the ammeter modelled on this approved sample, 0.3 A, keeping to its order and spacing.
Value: 10.5 A
